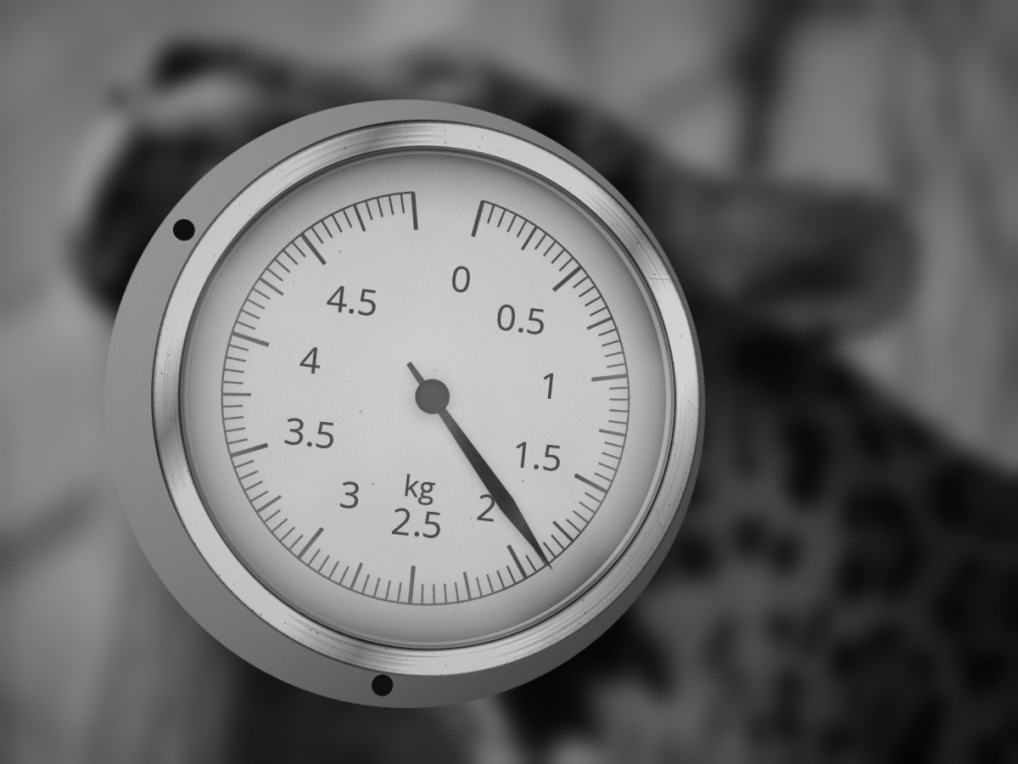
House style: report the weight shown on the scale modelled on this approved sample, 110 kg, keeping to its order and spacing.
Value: 1.9 kg
